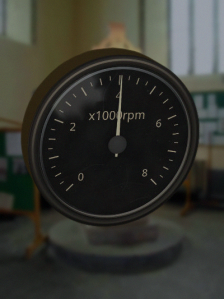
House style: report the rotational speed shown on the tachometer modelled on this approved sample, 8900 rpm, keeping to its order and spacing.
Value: 4000 rpm
